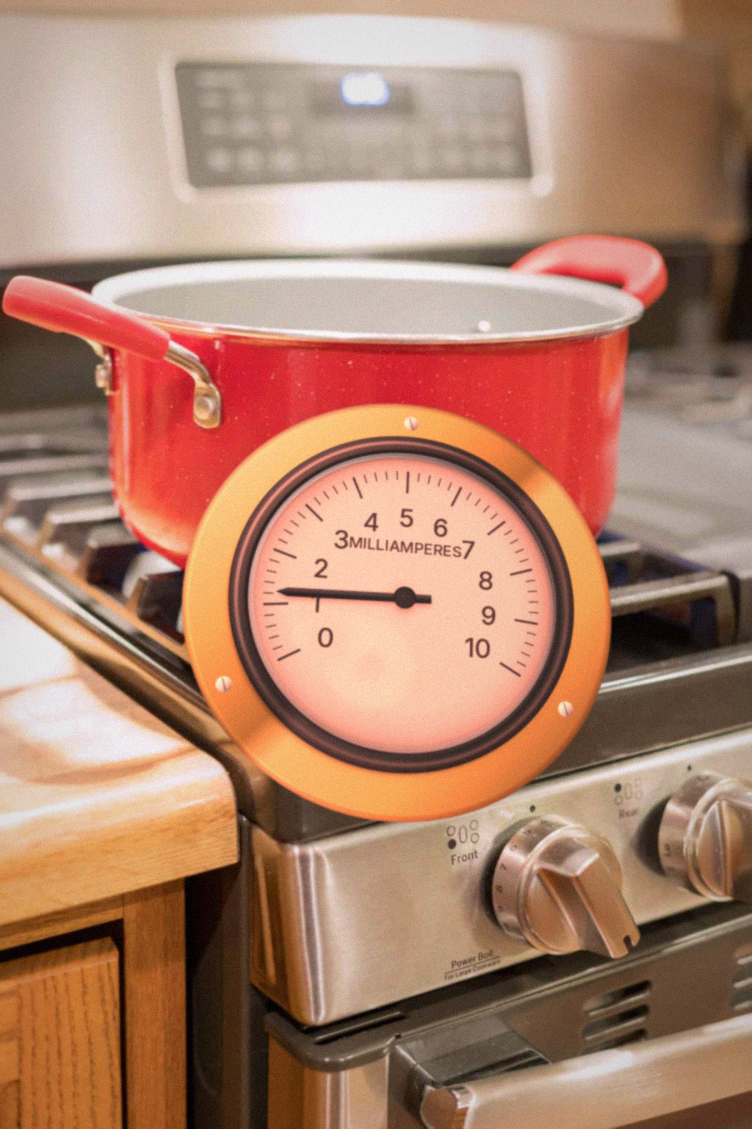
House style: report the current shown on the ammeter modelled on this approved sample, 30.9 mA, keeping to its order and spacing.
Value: 1.2 mA
